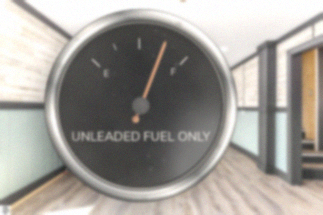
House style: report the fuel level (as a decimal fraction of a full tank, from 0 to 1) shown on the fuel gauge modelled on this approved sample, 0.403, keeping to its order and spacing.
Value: 0.75
